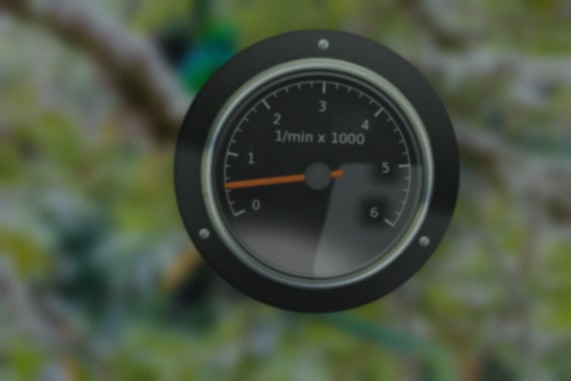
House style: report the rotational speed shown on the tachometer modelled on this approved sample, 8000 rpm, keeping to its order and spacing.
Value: 500 rpm
